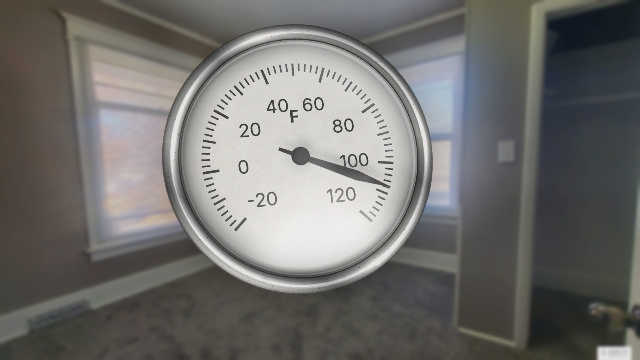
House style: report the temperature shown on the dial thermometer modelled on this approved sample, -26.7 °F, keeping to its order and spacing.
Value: 108 °F
